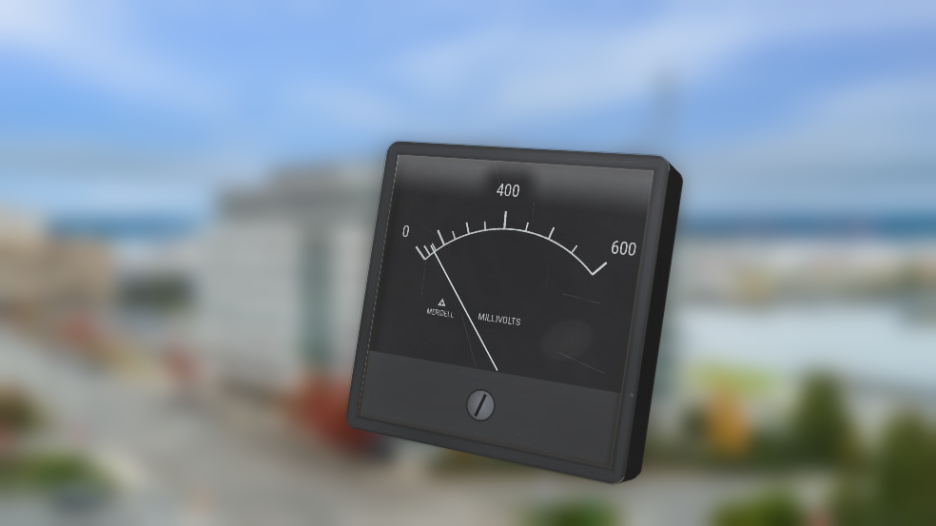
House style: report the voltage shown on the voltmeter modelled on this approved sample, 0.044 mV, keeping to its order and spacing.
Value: 150 mV
